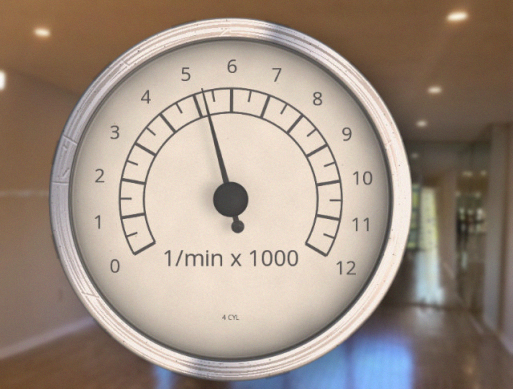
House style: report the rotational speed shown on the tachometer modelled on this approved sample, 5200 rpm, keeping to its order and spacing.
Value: 5250 rpm
